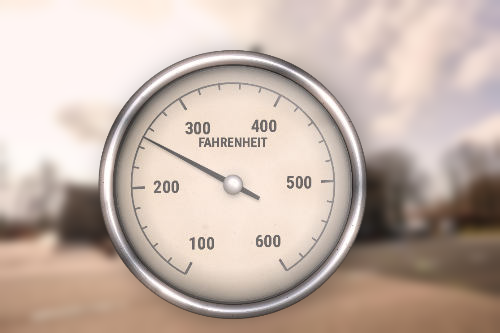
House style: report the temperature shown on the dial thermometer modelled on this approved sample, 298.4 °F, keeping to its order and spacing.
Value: 250 °F
